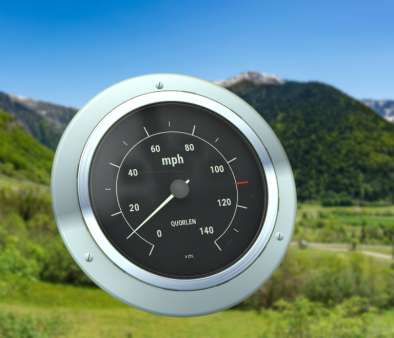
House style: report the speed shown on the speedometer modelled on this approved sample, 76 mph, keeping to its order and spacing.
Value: 10 mph
